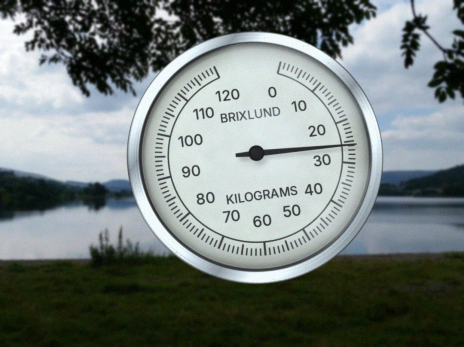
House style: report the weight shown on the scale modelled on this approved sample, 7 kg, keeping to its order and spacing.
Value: 26 kg
